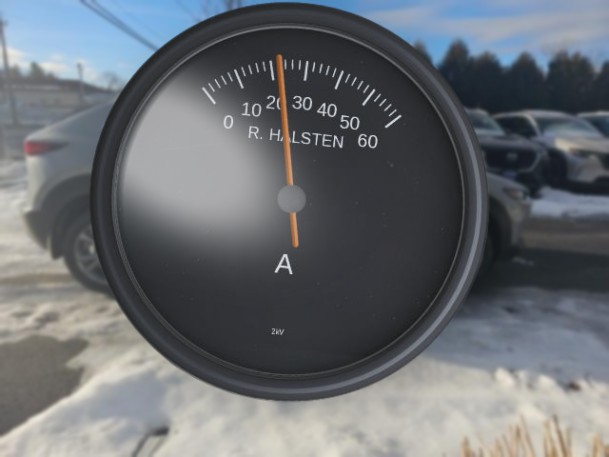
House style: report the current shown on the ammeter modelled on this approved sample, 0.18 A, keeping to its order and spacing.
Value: 22 A
